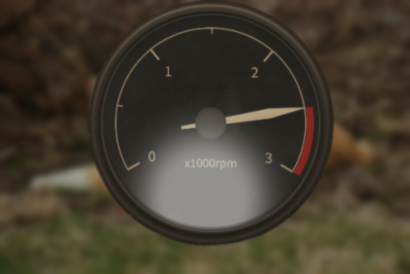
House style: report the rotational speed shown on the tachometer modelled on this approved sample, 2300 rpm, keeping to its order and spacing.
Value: 2500 rpm
